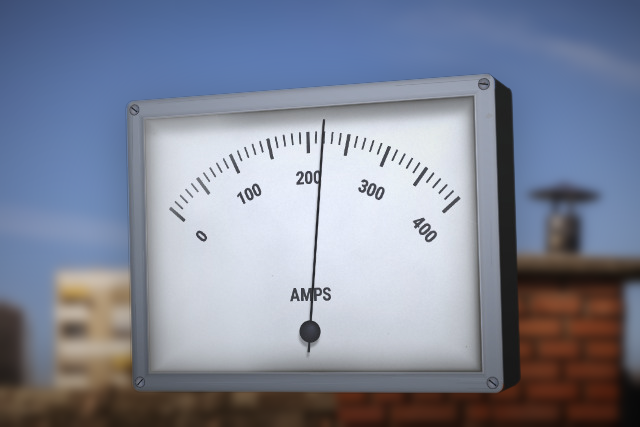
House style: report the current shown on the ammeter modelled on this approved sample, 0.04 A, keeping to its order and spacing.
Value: 220 A
